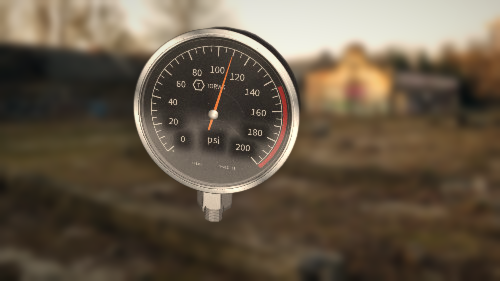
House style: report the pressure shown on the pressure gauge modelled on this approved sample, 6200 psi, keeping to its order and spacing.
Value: 110 psi
